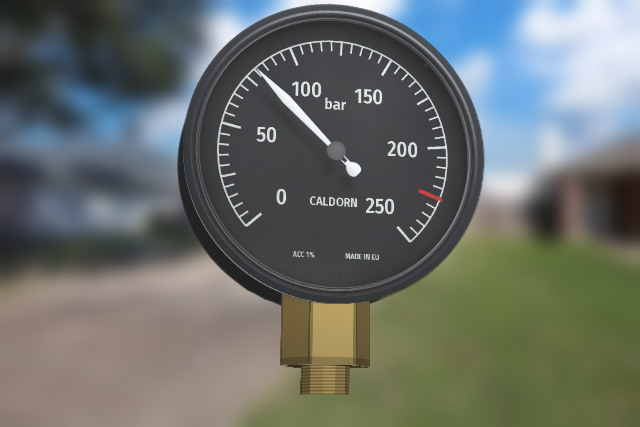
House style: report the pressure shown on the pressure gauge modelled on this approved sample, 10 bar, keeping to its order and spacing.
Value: 80 bar
